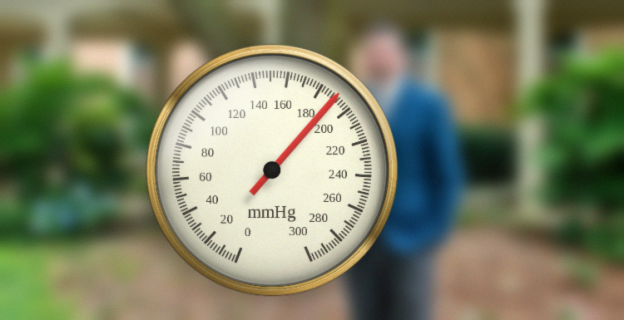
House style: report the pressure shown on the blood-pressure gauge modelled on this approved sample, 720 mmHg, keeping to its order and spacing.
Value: 190 mmHg
